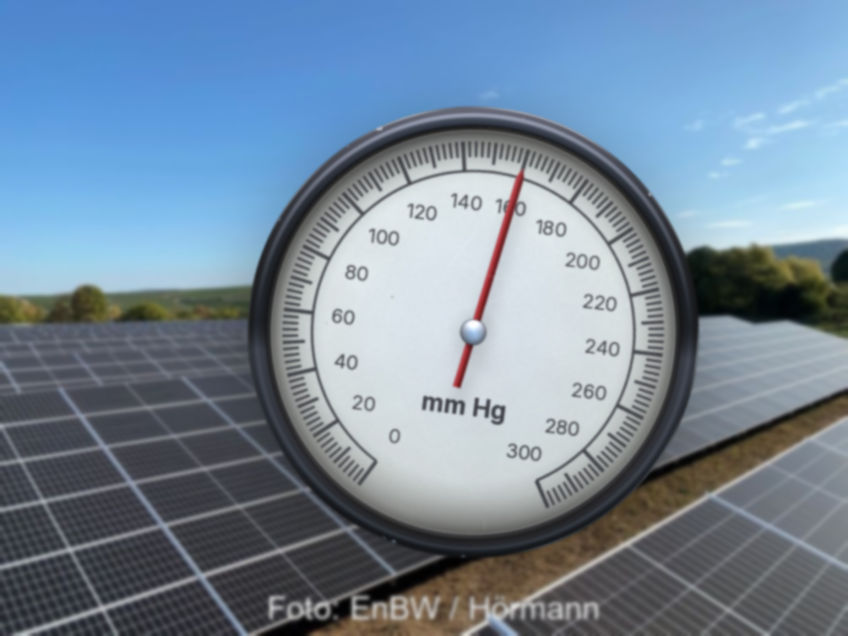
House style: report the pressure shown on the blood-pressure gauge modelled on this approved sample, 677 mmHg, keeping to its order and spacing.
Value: 160 mmHg
